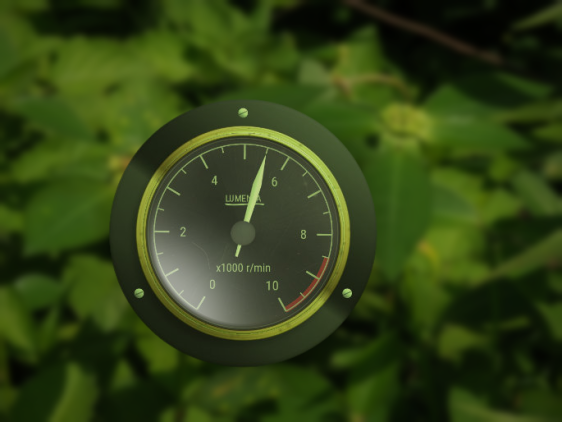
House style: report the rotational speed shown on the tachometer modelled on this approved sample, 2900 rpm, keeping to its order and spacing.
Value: 5500 rpm
